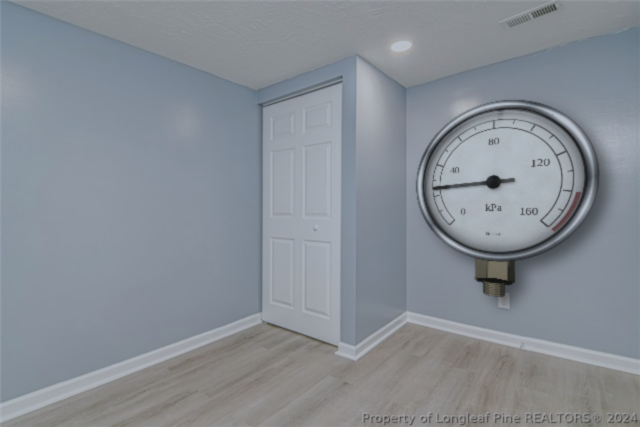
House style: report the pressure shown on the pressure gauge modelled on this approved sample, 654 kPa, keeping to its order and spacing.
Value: 25 kPa
